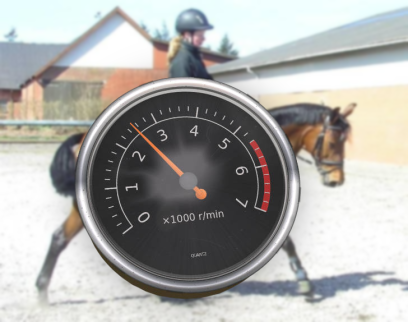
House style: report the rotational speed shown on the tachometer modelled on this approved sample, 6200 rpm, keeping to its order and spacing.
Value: 2500 rpm
